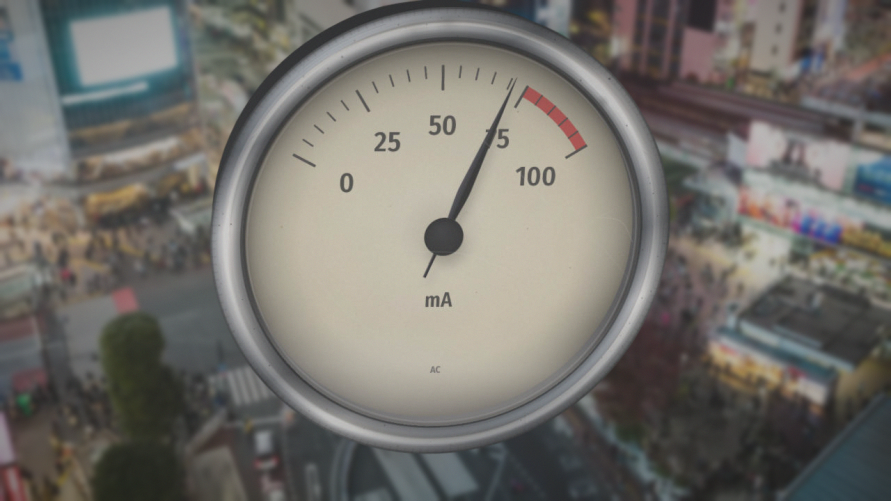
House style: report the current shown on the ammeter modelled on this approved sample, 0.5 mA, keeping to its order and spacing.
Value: 70 mA
